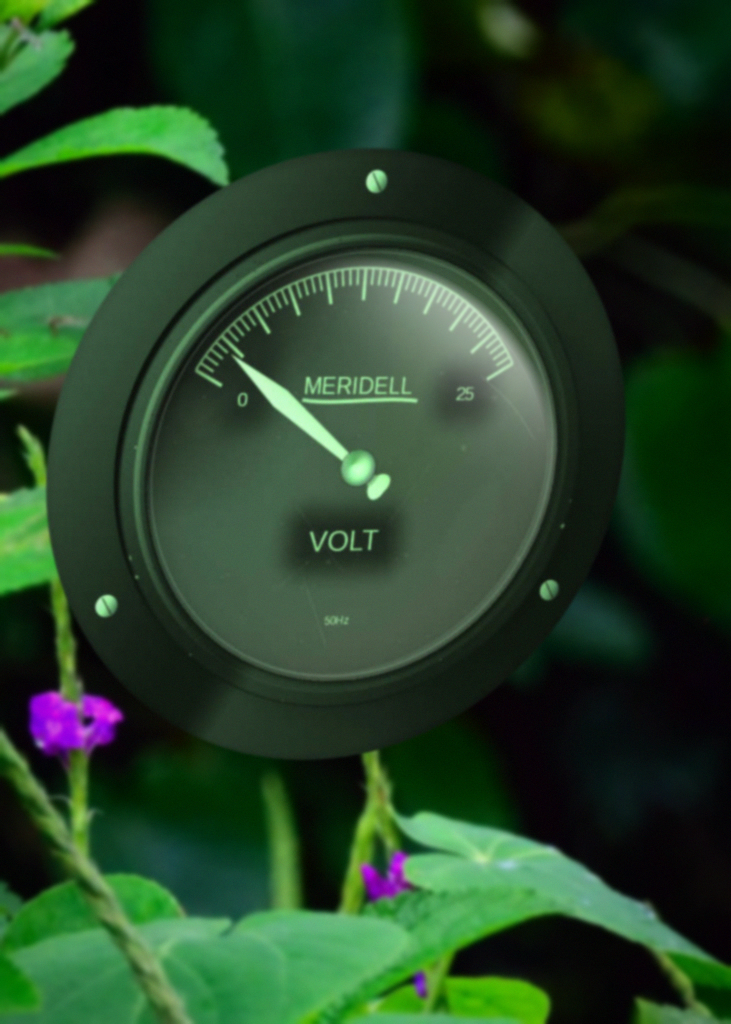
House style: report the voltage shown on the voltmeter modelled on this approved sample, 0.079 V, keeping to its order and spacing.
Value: 2 V
